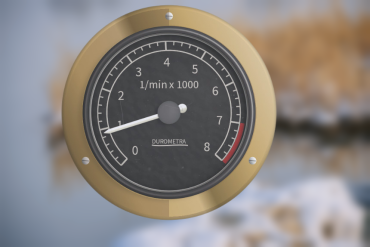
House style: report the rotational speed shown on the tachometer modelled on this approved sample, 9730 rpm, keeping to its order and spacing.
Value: 900 rpm
